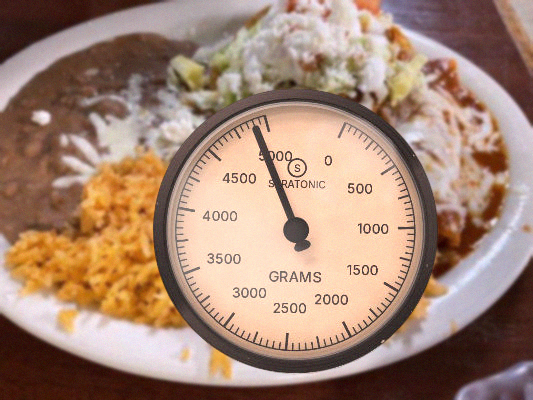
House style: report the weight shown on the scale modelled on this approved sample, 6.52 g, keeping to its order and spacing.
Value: 4900 g
